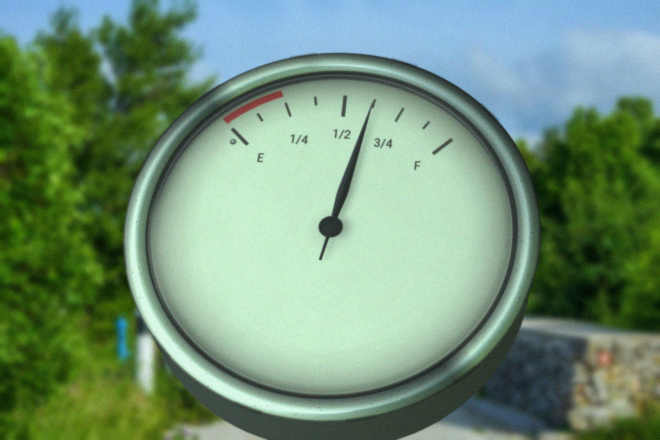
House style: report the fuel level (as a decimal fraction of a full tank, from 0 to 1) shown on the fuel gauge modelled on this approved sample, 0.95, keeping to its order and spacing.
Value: 0.625
